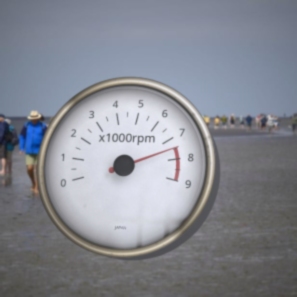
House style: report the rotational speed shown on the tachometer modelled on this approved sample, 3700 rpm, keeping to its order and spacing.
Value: 7500 rpm
